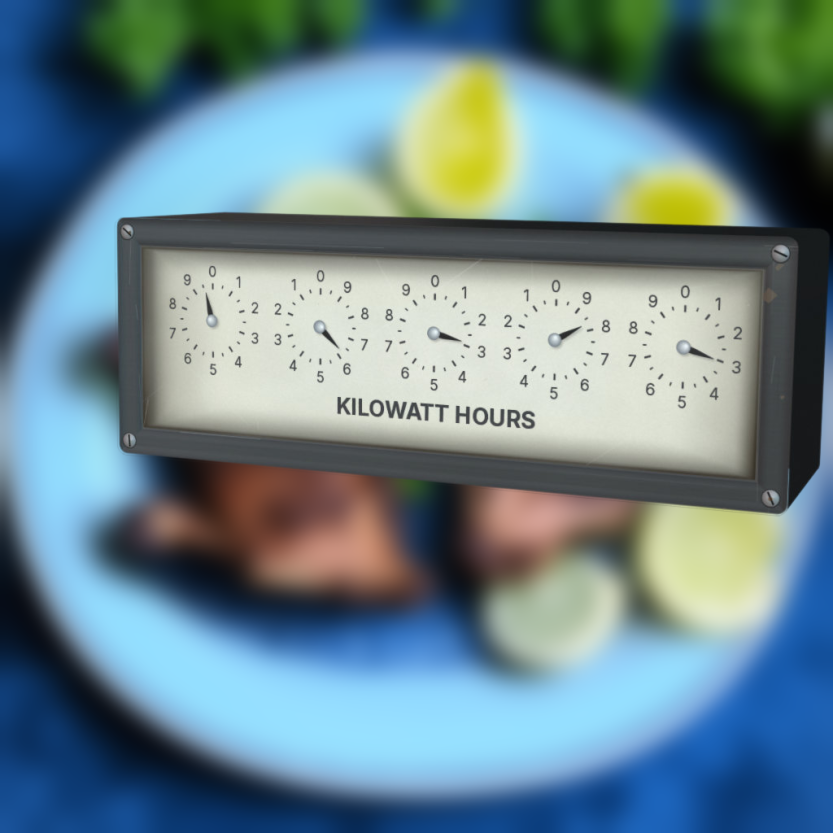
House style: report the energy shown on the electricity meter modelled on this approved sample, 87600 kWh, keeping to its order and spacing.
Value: 96283 kWh
